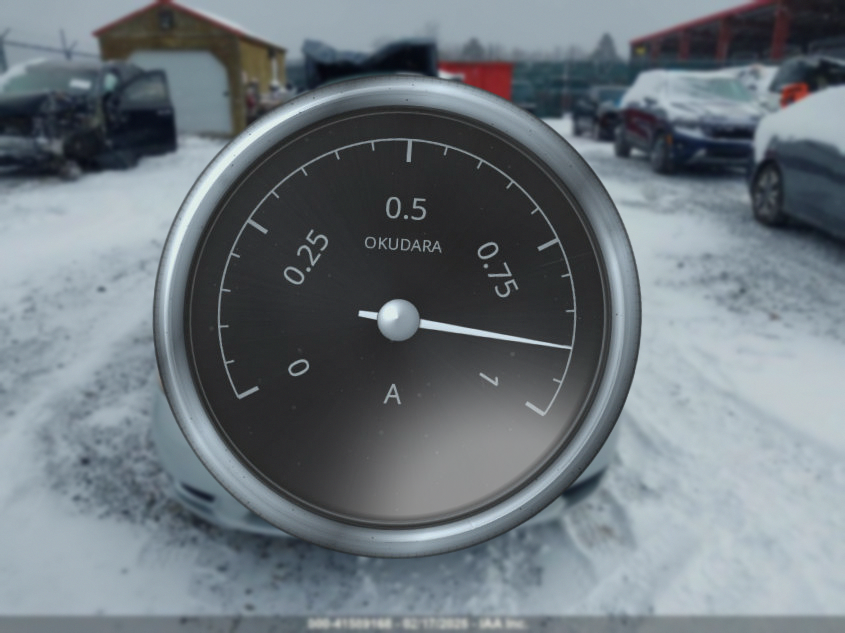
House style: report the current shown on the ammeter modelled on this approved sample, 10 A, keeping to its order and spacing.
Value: 0.9 A
